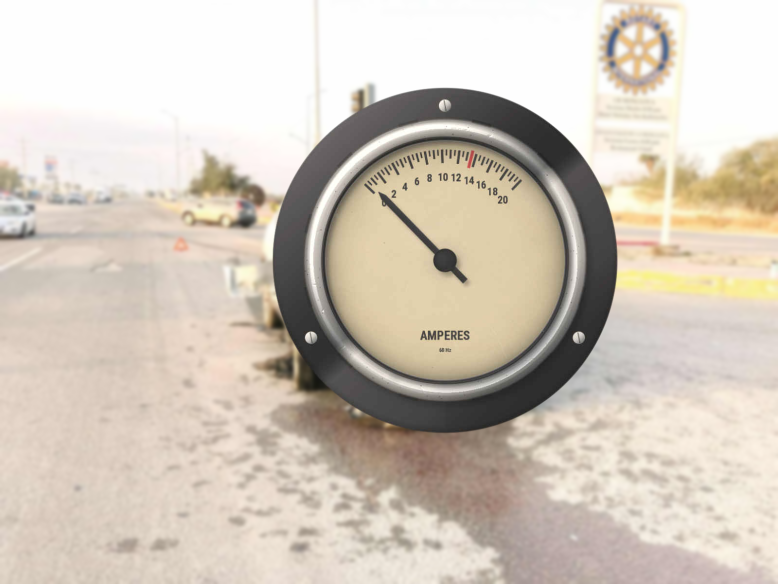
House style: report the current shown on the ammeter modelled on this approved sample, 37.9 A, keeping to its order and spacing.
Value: 0.5 A
